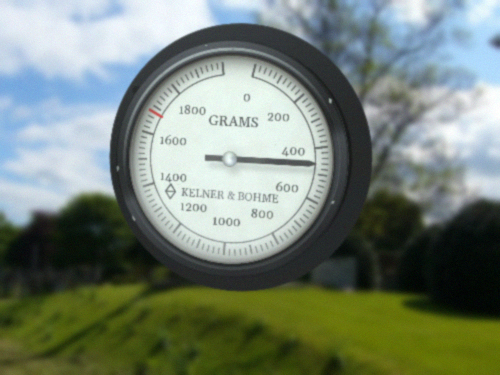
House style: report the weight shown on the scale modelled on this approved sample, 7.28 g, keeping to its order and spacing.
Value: 460 g
